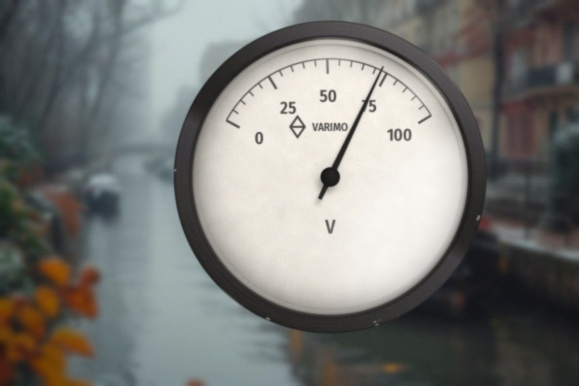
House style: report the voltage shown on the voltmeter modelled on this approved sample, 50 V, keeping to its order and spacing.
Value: 72.5 V
